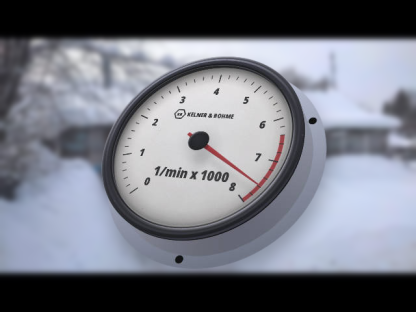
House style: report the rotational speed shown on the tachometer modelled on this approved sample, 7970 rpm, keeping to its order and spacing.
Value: 7600 rpm
